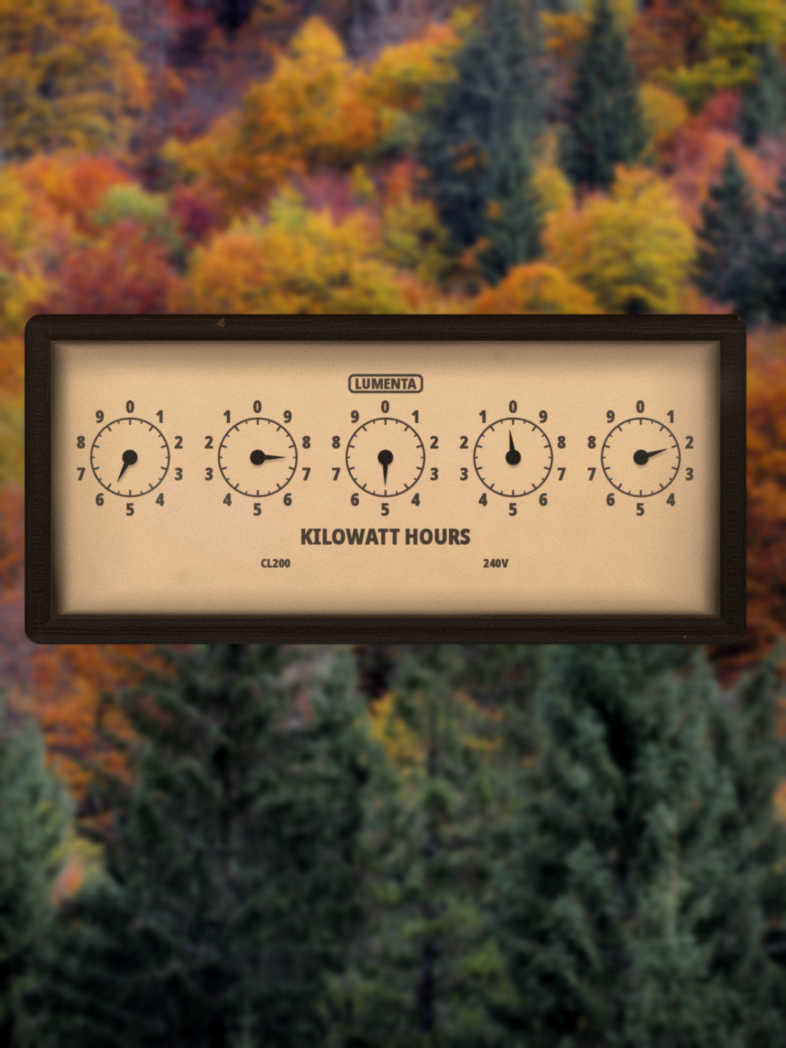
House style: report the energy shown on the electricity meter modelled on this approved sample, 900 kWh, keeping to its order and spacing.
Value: 57502 kWh
